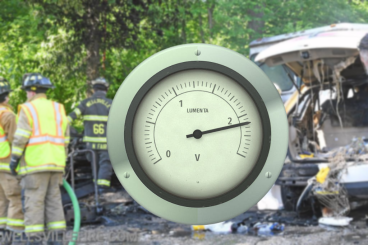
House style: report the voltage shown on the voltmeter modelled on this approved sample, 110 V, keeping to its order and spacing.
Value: 2.1 V
